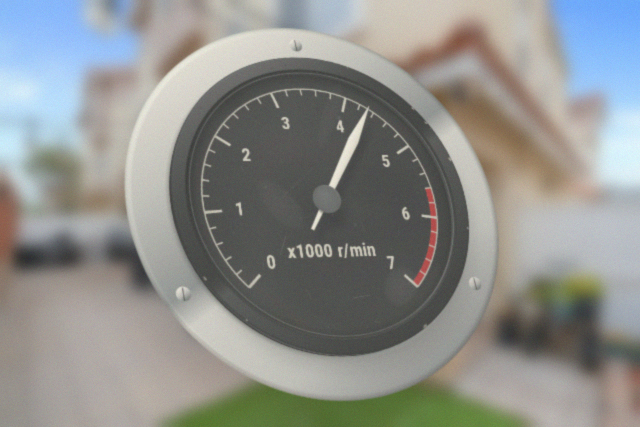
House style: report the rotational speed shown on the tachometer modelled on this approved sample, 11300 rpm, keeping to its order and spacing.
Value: 4300 rpm
